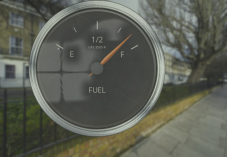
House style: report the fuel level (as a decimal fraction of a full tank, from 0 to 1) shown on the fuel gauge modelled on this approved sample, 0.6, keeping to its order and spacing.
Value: 0.875
